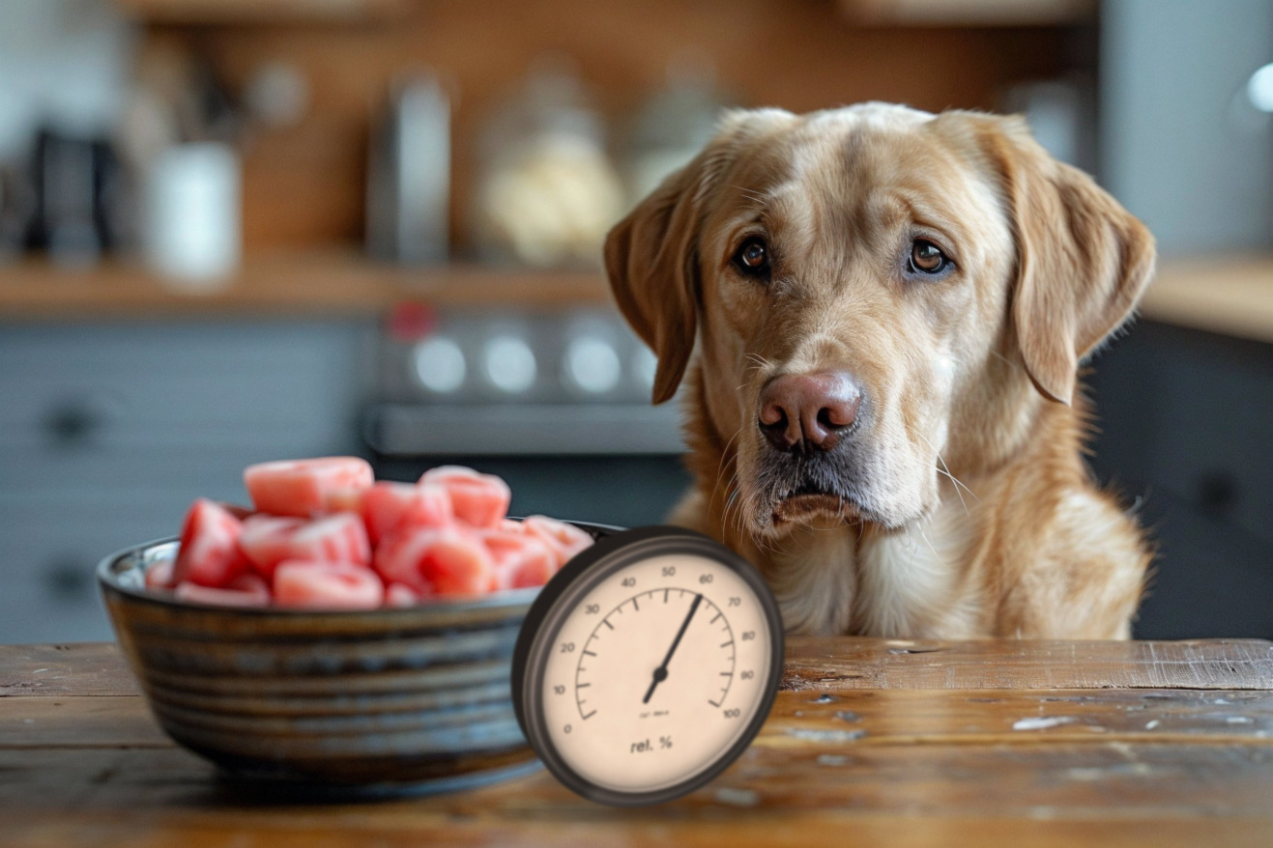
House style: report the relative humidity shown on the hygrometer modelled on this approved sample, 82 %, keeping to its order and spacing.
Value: 60 %
